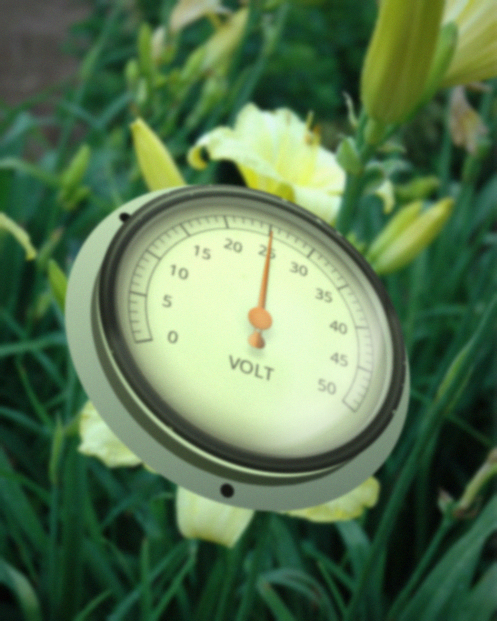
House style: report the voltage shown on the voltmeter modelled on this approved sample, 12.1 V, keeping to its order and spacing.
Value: 25 V
